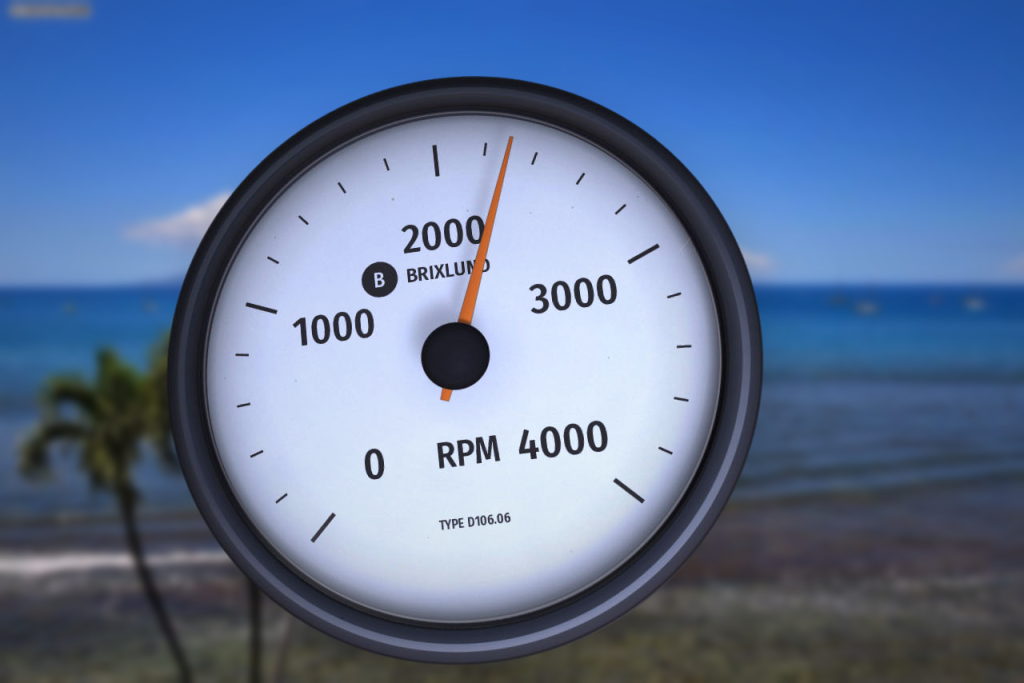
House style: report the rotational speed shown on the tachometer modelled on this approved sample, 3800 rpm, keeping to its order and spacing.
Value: 2300 rpm
